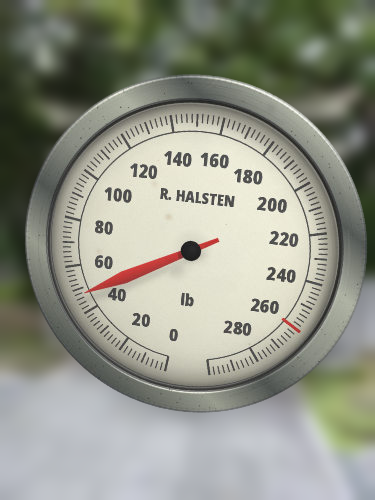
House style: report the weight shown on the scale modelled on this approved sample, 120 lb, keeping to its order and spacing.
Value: 48 lb
